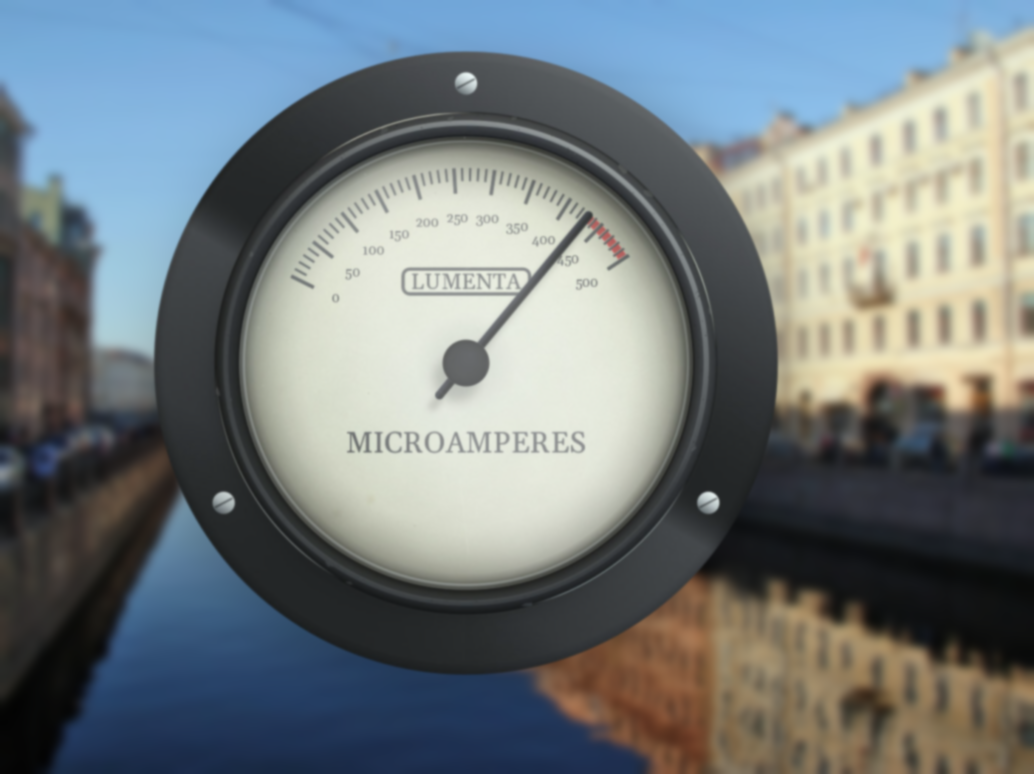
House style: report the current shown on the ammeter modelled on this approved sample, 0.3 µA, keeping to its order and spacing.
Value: 430 µA
